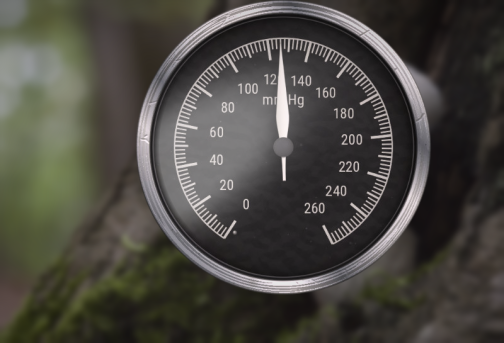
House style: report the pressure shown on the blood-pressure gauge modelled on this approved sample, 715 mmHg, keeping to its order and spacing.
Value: 126 mmHg
